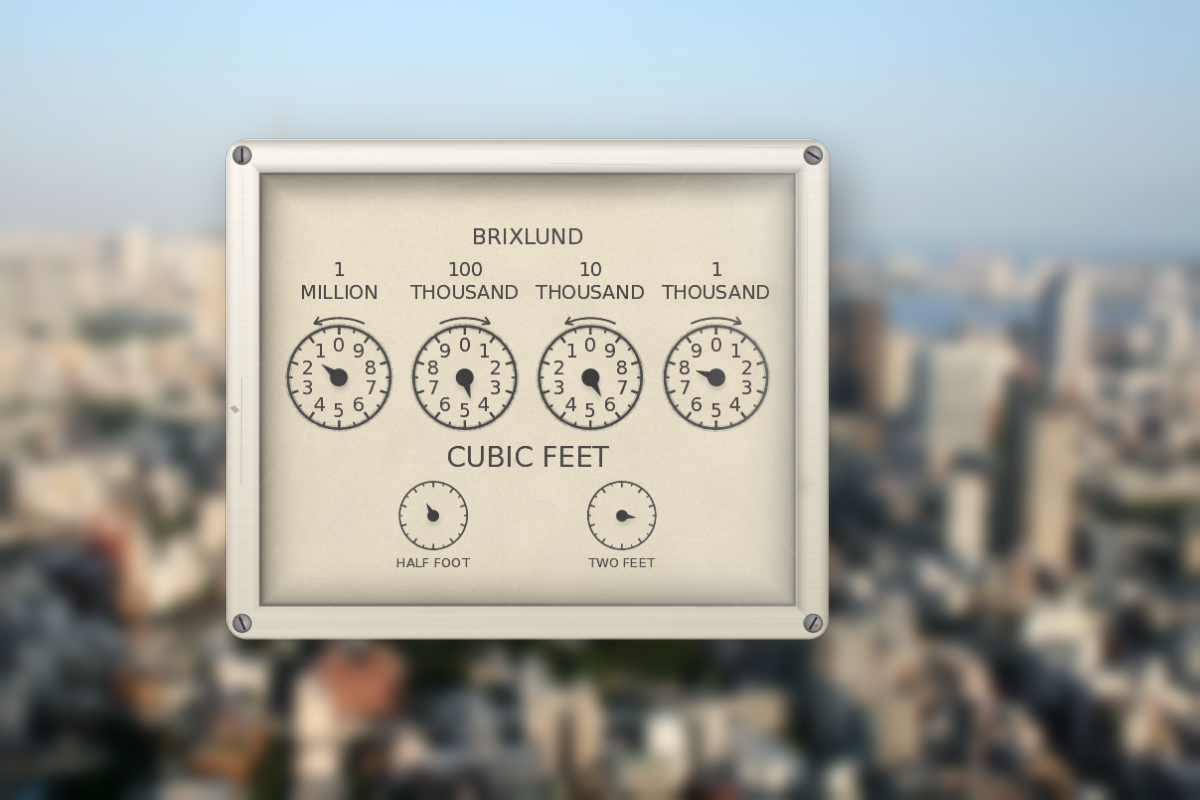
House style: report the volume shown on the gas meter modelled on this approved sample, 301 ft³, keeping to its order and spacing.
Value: 145800 ft³
